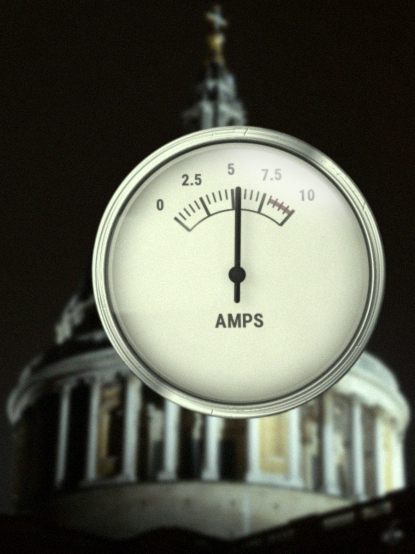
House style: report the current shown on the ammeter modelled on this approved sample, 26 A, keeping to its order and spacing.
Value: 5.5 A
